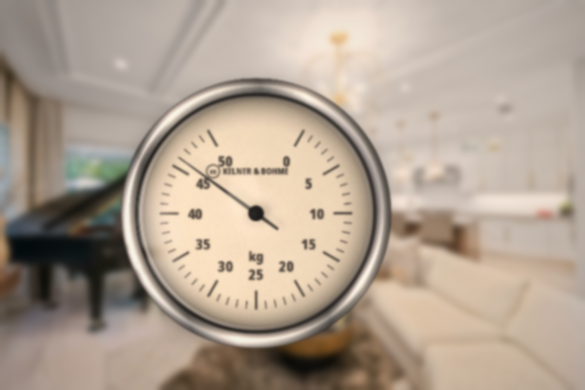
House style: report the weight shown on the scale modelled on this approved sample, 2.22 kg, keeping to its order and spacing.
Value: 46 kg
